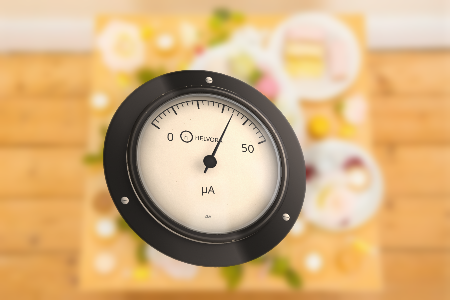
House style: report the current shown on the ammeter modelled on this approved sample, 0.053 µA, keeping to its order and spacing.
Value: 34 µA
